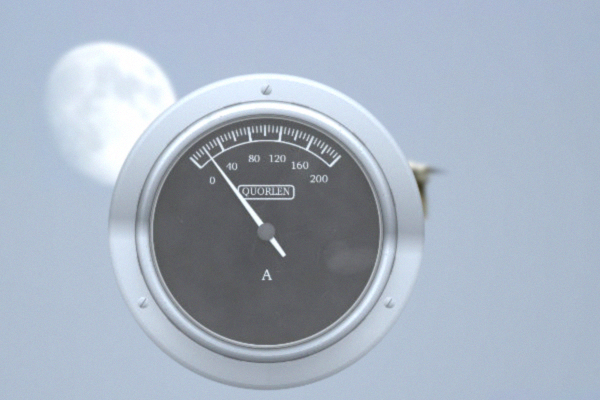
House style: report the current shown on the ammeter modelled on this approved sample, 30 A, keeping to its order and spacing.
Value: 20 A
